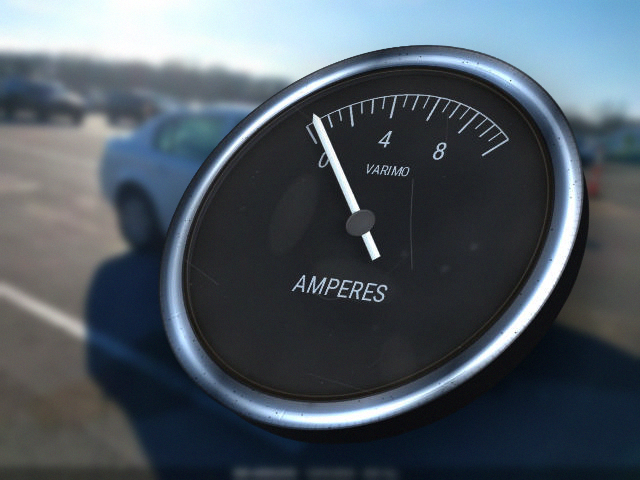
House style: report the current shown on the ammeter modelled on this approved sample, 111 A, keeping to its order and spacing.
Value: 0.5 A
